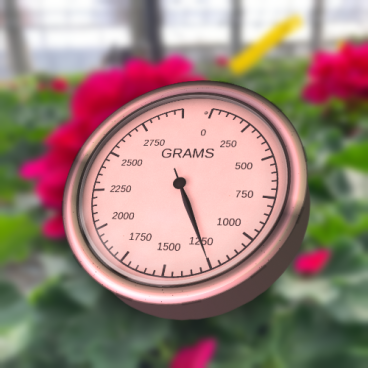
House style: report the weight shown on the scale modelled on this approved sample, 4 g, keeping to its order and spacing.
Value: 1250 g
